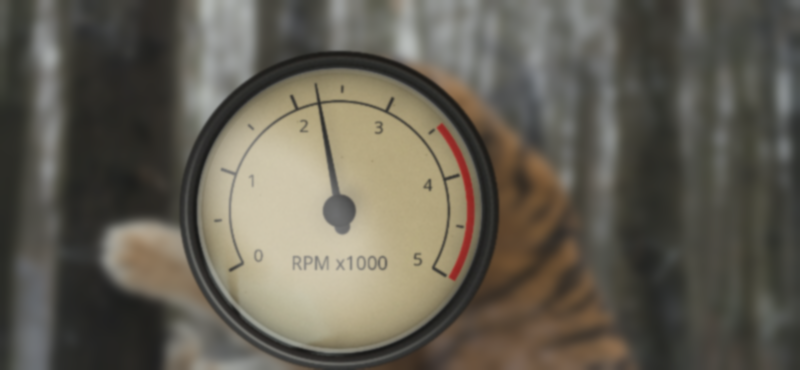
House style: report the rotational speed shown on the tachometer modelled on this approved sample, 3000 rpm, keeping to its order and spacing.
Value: 2250 rpm
